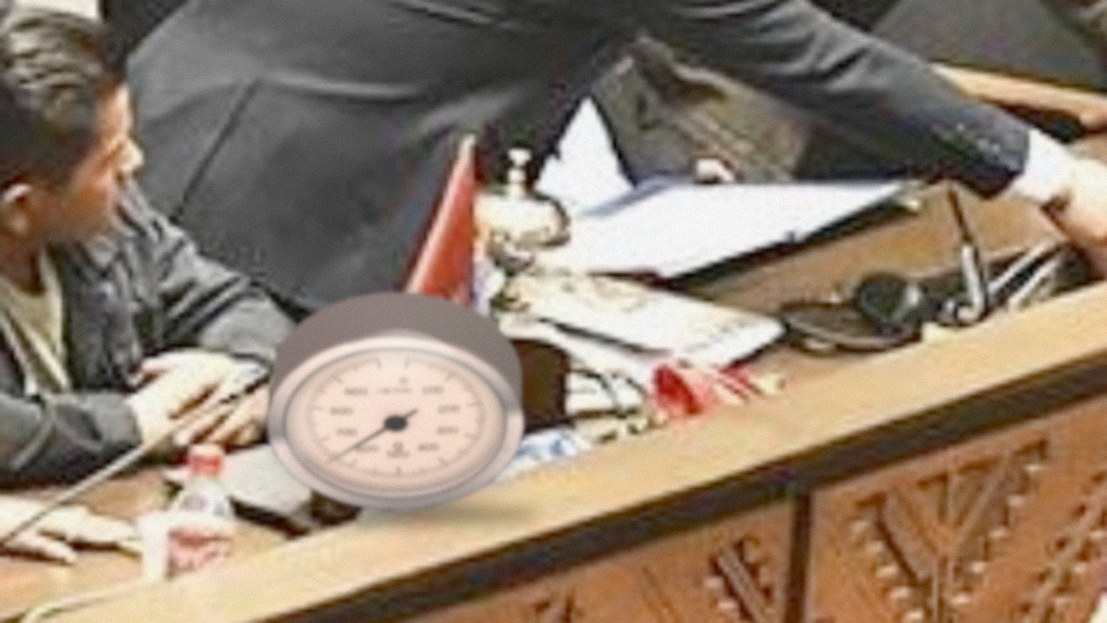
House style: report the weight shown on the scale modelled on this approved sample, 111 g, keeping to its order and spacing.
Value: 650 g
